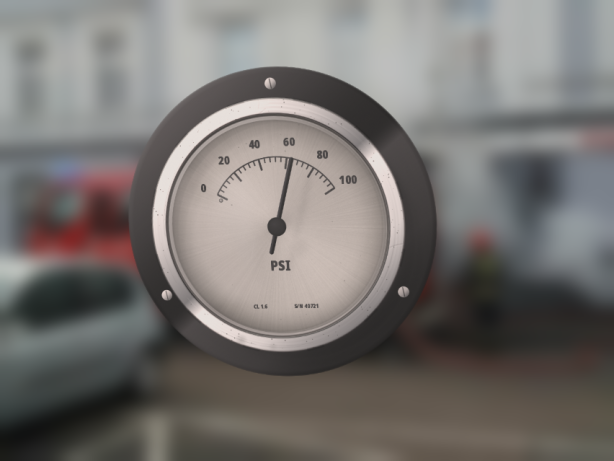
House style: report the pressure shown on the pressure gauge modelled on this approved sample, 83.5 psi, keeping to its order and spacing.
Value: 64 psi
